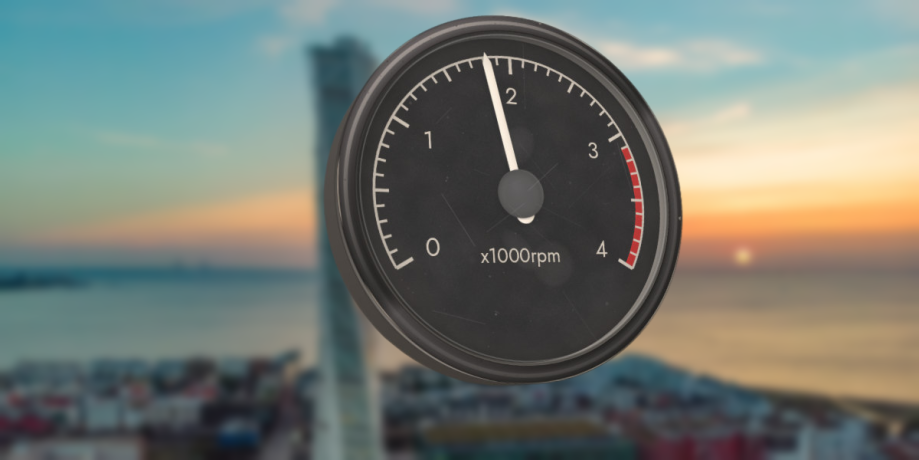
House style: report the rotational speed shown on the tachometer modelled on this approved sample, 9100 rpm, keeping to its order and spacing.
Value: 1800 rpm
